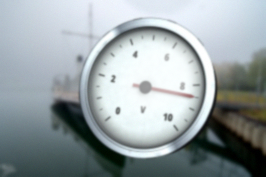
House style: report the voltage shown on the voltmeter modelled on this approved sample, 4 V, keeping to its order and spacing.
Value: 8.5 V
